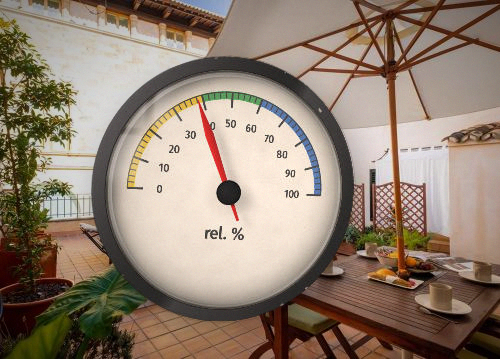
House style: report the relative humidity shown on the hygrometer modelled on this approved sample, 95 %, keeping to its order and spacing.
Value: 38 %
